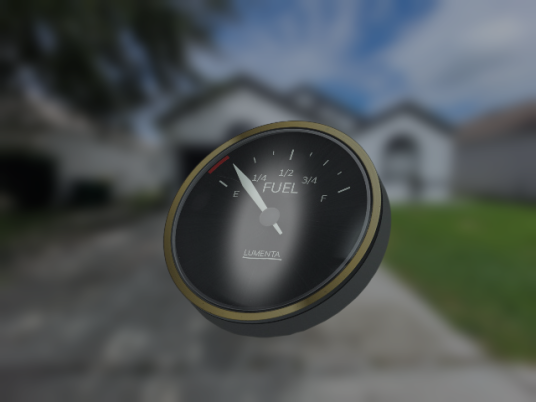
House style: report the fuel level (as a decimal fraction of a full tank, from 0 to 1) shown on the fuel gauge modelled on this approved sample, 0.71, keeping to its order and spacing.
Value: 0.125
